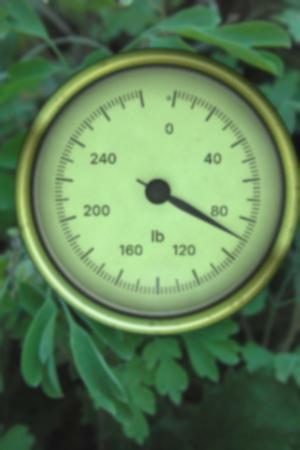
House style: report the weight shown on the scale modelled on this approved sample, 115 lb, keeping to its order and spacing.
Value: 90 lb
